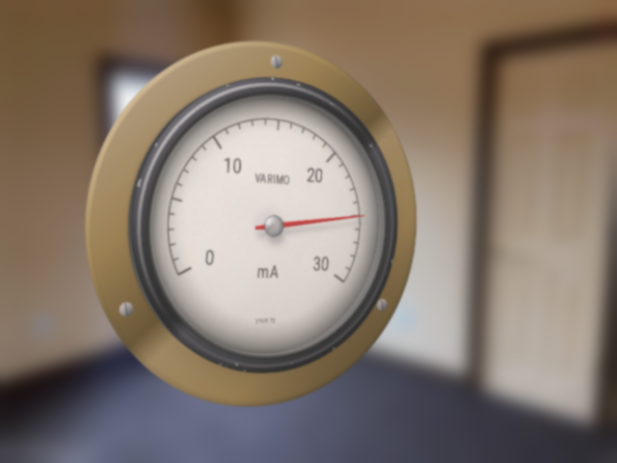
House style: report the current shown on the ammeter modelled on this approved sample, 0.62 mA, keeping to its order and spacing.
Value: 25 mA
